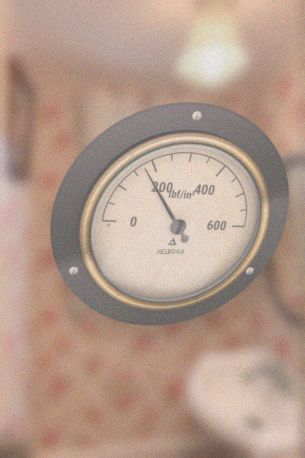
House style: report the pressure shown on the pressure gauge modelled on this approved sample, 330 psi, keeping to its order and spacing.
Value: 175 psi
